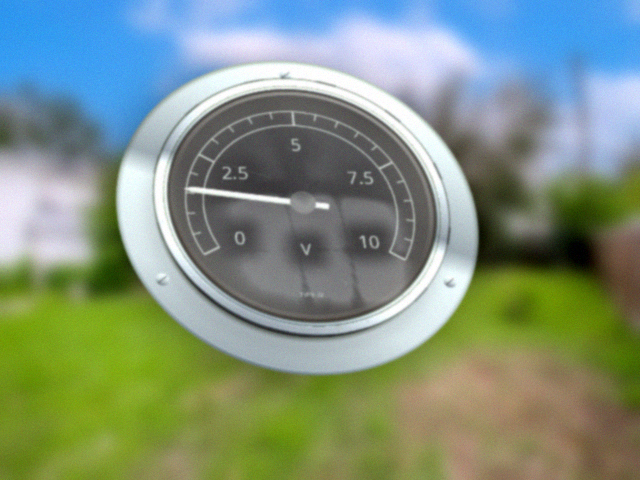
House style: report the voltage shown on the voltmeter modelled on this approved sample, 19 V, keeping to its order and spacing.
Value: 1.5 V
